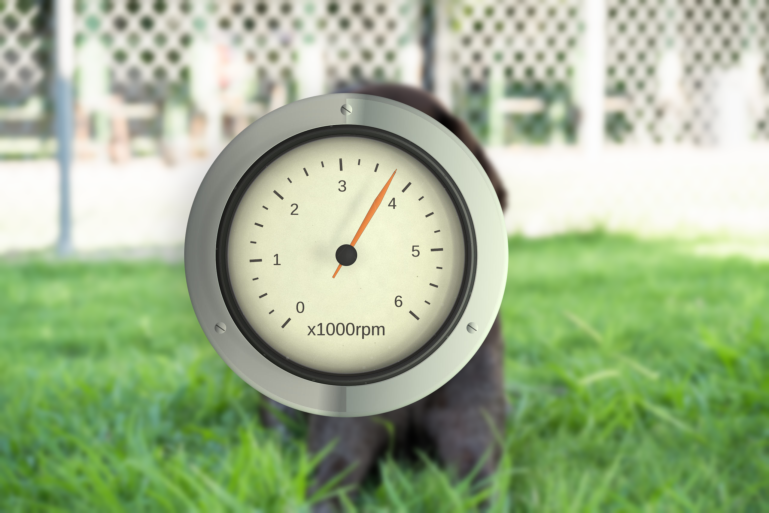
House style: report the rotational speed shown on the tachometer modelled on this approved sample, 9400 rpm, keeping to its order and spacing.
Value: 3750 rpm
